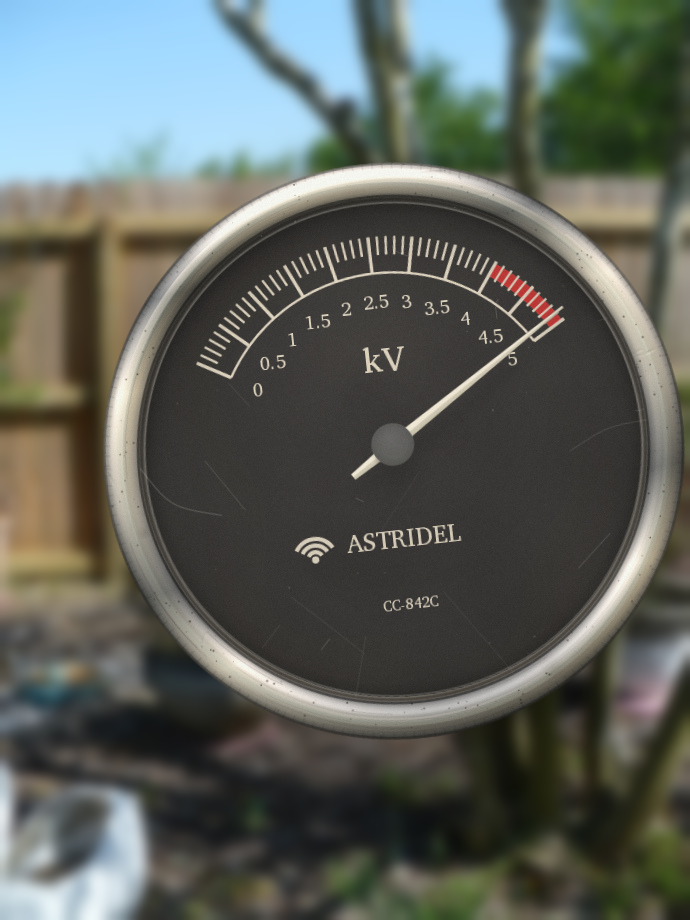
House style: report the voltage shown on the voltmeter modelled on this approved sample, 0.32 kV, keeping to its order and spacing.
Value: 4.9 kV
